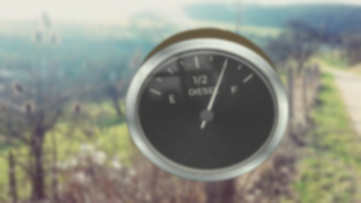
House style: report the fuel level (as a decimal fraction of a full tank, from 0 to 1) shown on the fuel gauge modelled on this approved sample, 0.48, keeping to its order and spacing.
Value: 0.75
